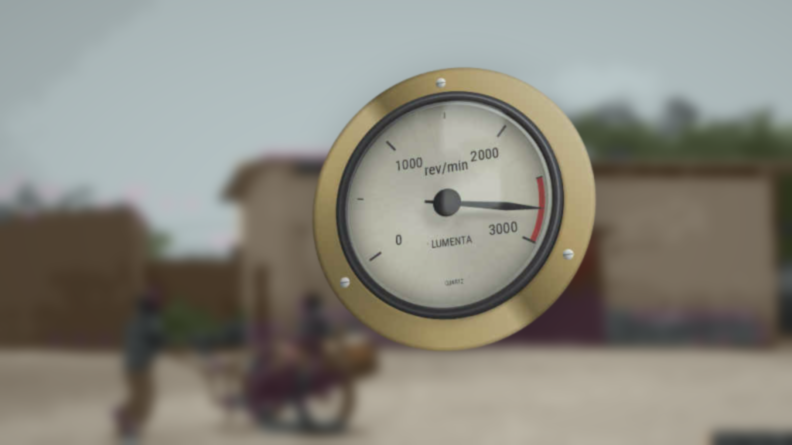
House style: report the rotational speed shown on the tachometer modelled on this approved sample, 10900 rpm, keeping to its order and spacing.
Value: 2750 rpm
